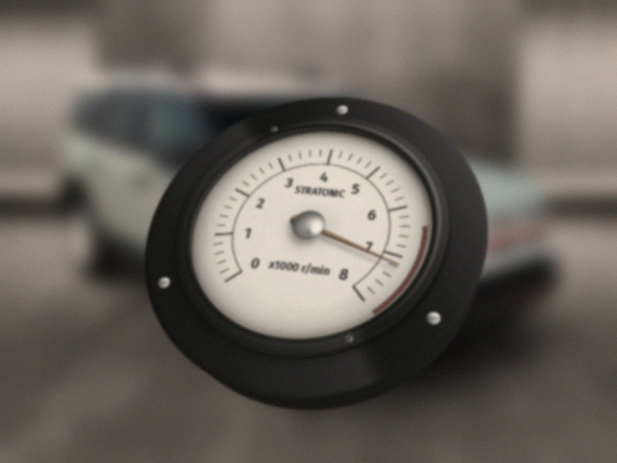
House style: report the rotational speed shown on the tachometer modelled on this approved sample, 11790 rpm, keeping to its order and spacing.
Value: 7200 rpm
